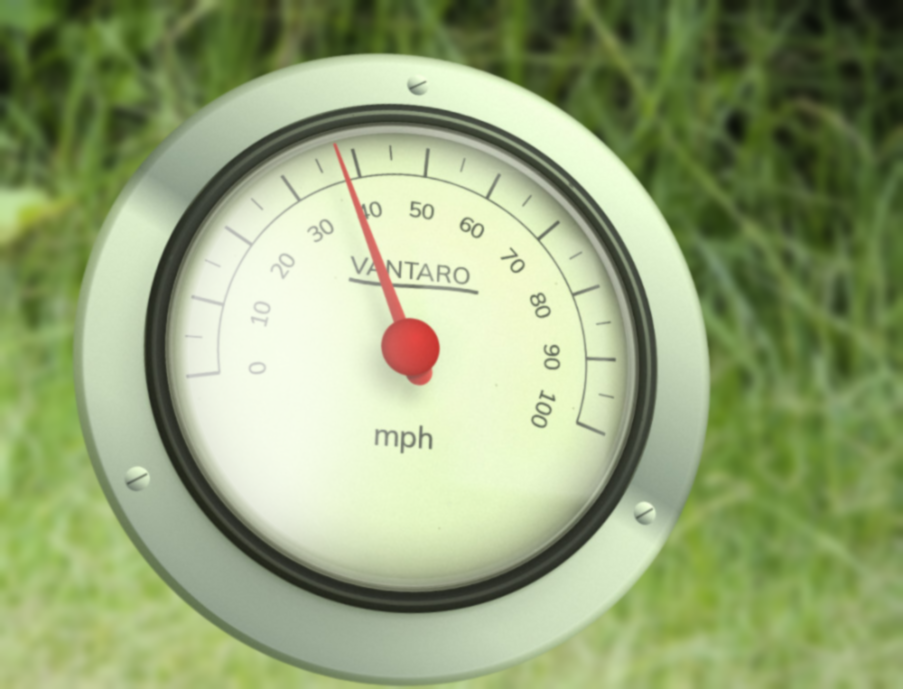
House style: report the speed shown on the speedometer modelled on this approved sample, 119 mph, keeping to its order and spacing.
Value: 37.5 mph
